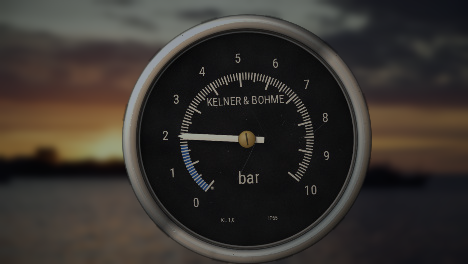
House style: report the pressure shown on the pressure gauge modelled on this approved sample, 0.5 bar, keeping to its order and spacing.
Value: 2 bar
